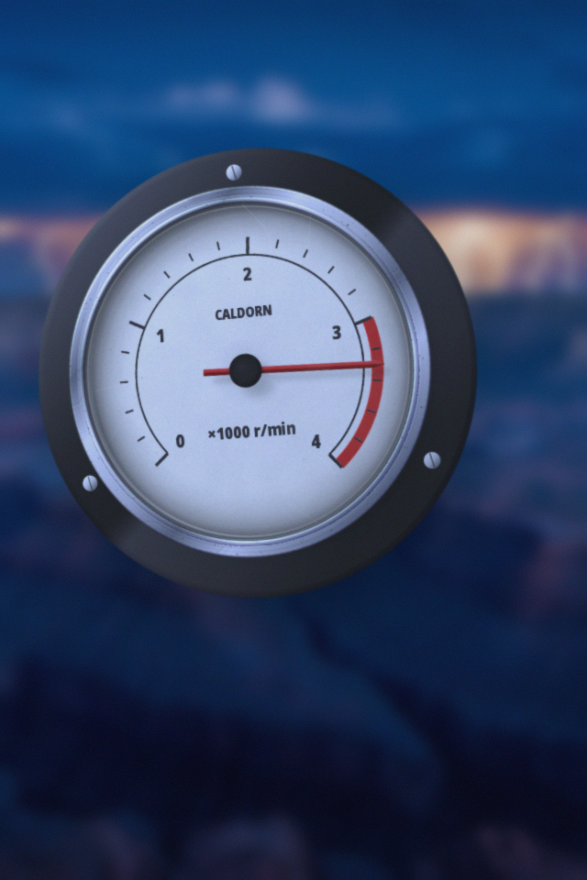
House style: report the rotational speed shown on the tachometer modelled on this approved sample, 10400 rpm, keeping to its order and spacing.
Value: 3300 rpm
